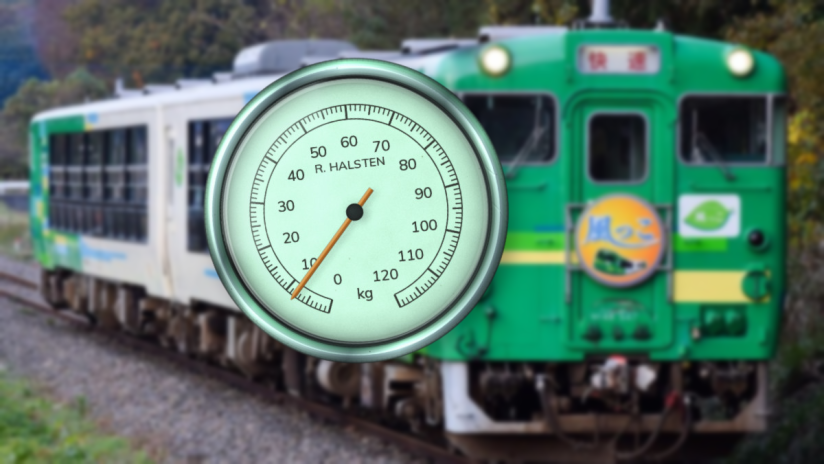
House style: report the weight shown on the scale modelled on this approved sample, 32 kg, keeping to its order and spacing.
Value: 8 kg
